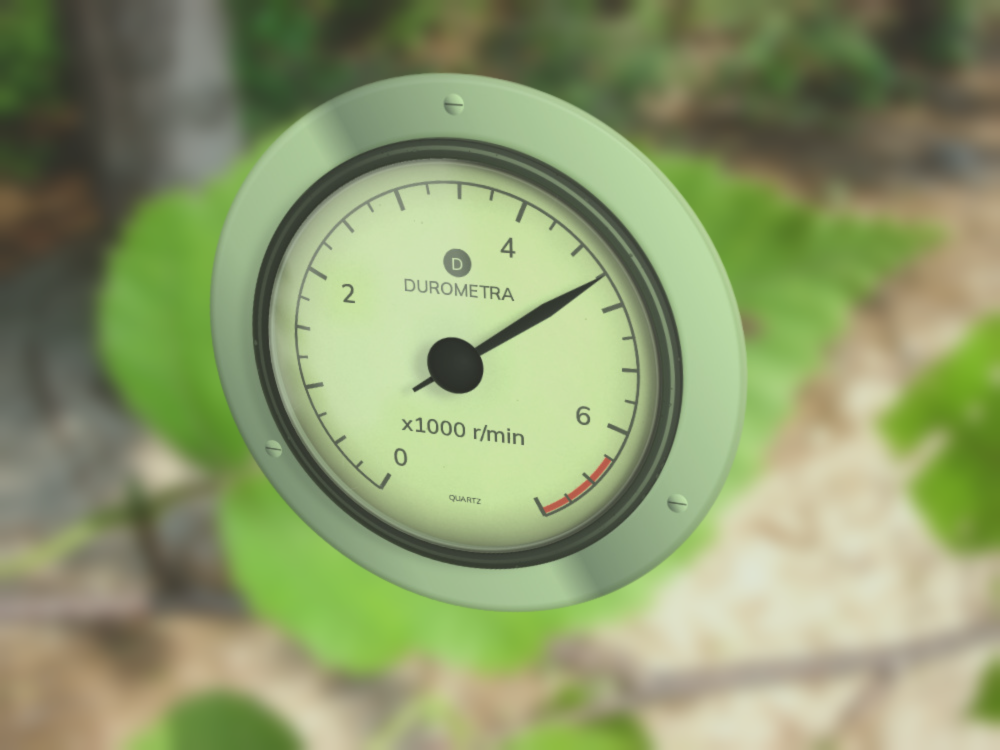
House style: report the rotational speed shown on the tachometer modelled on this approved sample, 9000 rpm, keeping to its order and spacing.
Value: 4750 rpm
